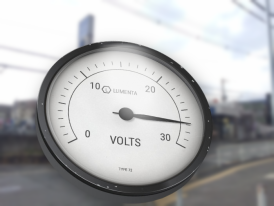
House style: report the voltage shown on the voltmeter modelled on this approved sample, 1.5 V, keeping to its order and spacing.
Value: 27 V
